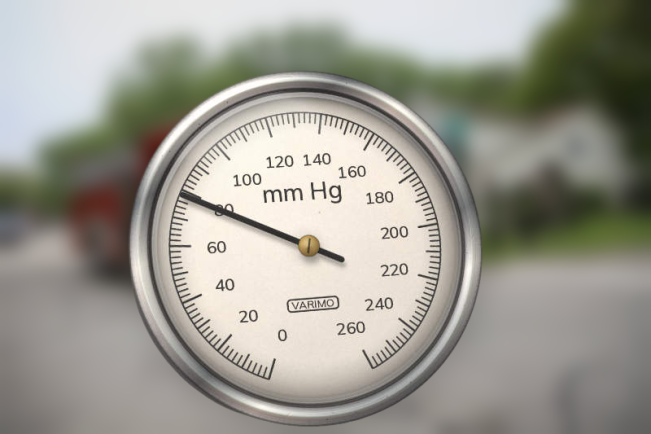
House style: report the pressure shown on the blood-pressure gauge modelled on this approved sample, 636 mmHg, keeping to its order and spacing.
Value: 78 mmHg
